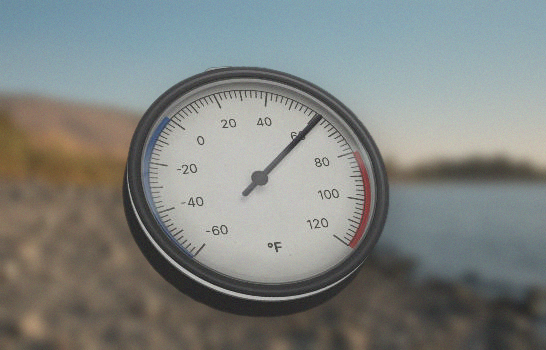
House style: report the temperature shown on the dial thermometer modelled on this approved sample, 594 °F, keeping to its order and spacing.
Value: 62 °F
